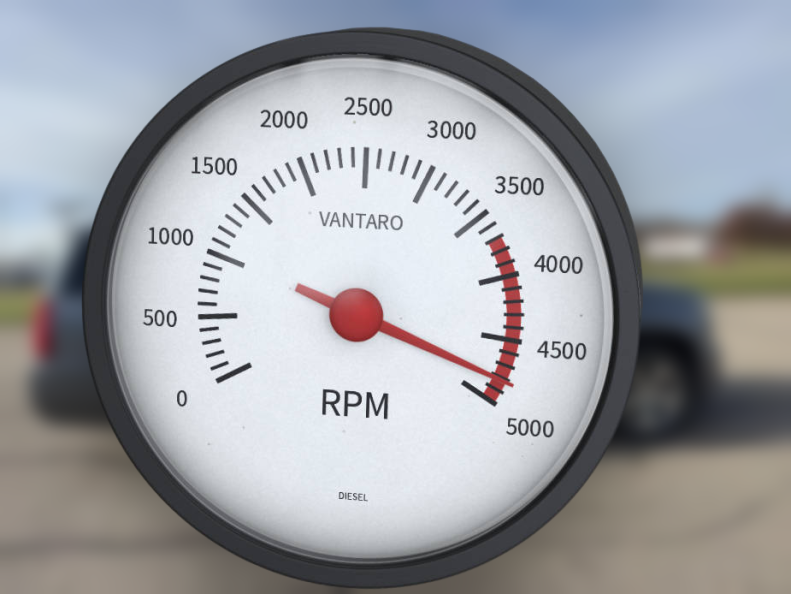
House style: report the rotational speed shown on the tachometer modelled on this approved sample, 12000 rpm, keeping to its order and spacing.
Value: 4800 rpm
